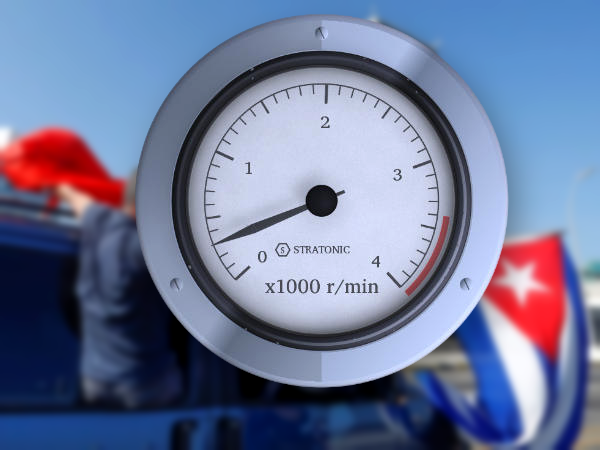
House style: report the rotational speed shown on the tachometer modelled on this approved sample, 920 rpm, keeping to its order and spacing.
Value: 300 rpm
